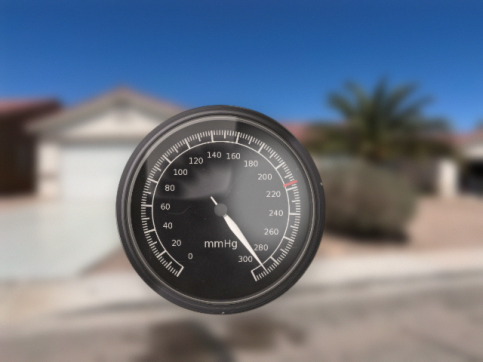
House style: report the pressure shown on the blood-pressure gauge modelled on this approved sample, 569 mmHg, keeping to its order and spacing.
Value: 290 mmHg
